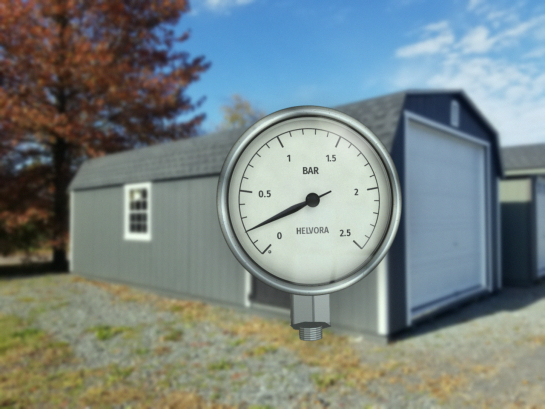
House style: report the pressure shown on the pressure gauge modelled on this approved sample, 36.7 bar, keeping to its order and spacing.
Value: 0.2 bar
